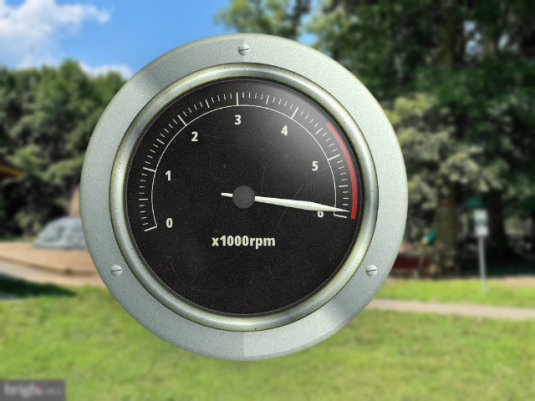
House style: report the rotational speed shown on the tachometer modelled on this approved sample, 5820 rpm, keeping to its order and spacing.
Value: 5900 rpm
